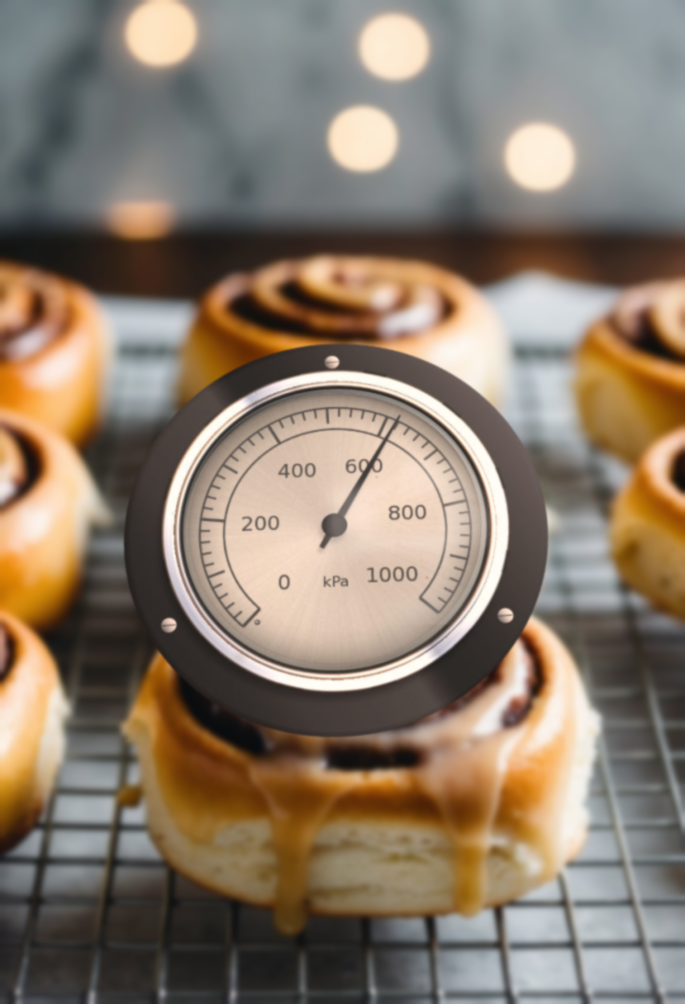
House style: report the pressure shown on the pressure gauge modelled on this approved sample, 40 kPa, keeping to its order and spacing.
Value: 620 kPa
